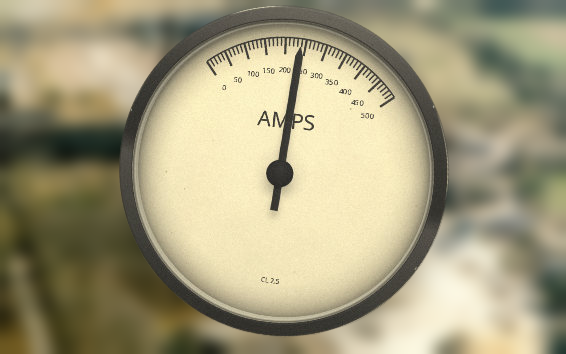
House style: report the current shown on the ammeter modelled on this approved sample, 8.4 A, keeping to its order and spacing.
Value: 240 A
